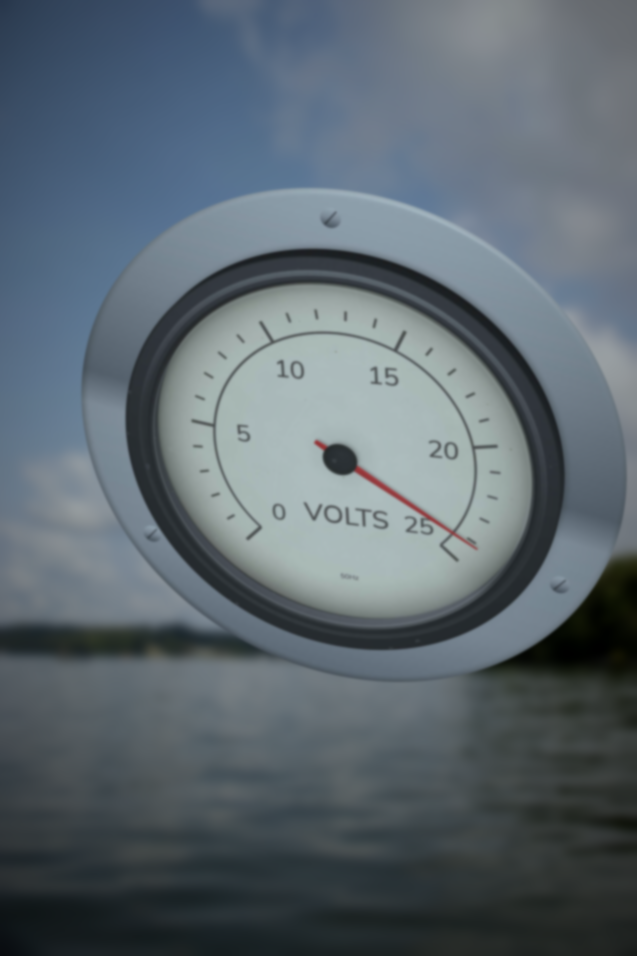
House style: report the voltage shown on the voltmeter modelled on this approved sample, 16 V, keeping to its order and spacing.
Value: 24 V
